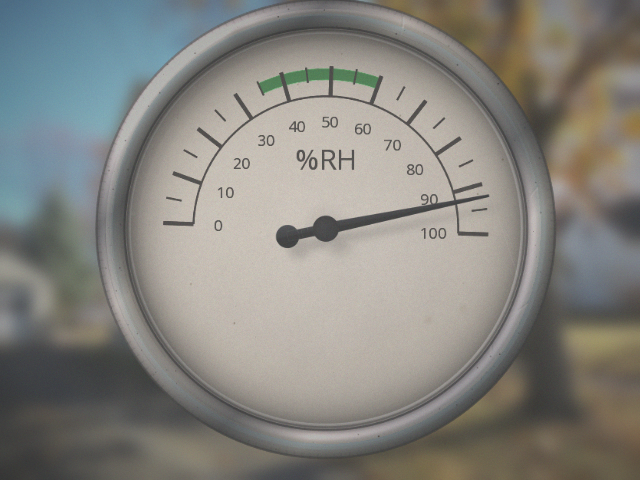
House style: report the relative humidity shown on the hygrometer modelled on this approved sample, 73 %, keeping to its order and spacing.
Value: 92.5 %
